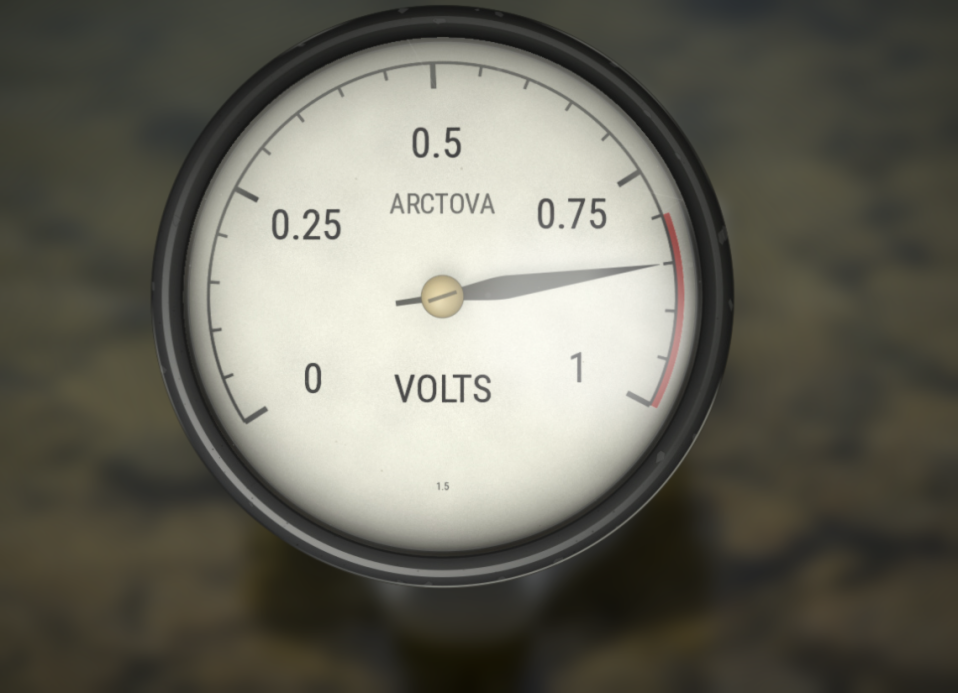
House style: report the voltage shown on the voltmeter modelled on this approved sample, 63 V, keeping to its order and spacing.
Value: 0.85 V
